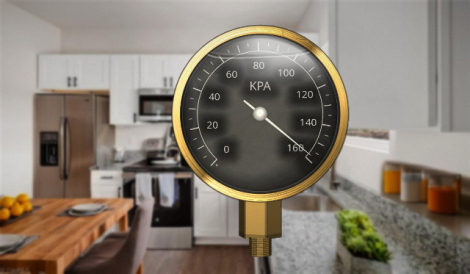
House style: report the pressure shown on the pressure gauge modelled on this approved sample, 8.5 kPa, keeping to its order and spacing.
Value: 157.5 kPa
